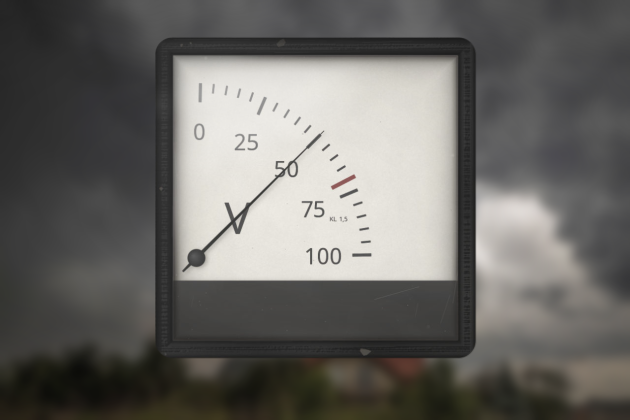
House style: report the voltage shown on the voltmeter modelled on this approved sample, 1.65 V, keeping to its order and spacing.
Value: 50 V
